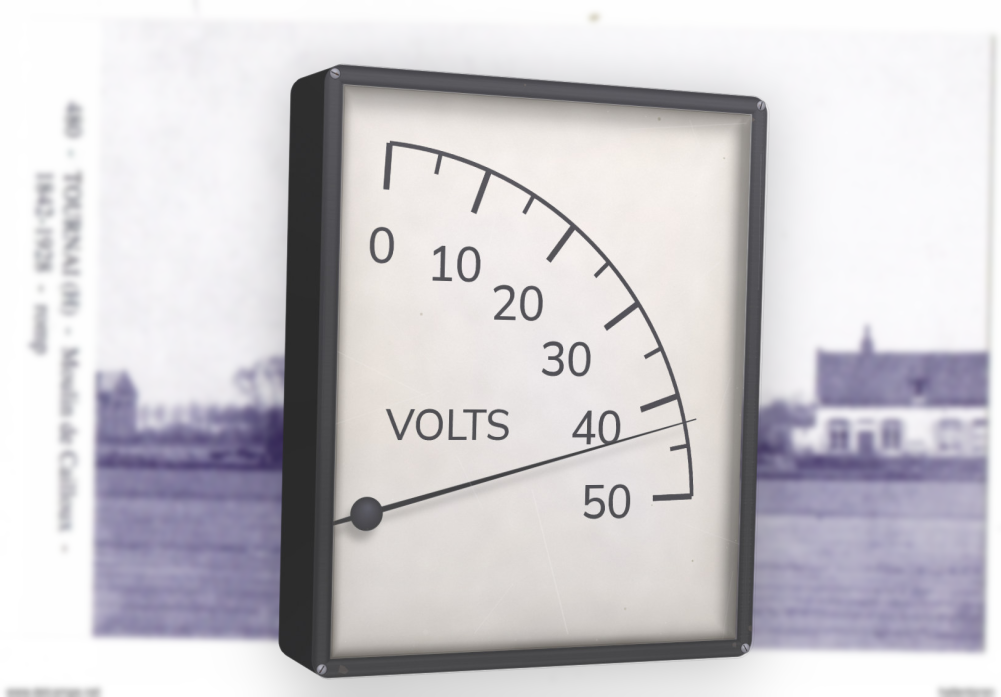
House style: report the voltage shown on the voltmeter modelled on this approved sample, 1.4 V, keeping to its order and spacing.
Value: 42.5 V
